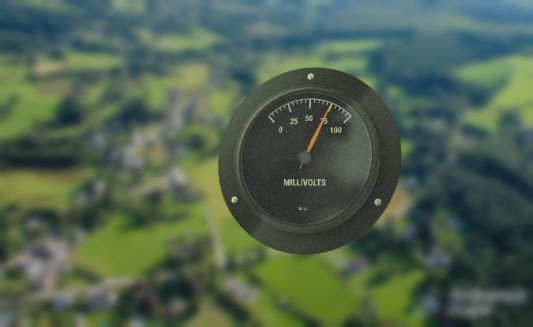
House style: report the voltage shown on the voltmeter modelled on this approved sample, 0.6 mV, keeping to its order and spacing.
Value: 75 mV
